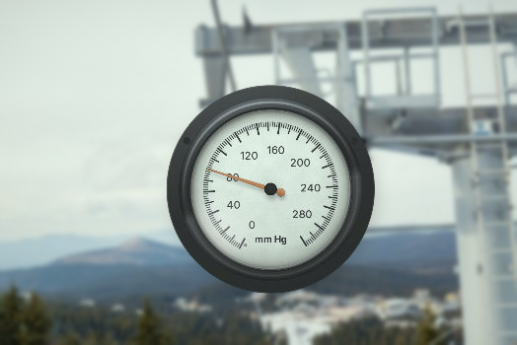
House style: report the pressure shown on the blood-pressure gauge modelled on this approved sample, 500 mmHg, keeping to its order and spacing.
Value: 80 mmHg
